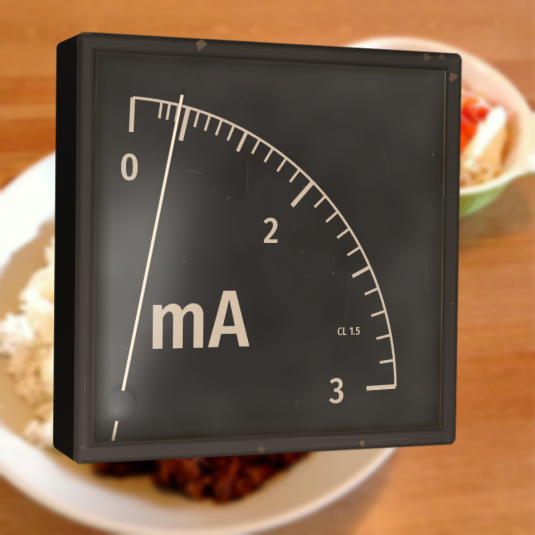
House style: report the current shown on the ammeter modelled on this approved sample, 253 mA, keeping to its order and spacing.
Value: 0.9 mA
